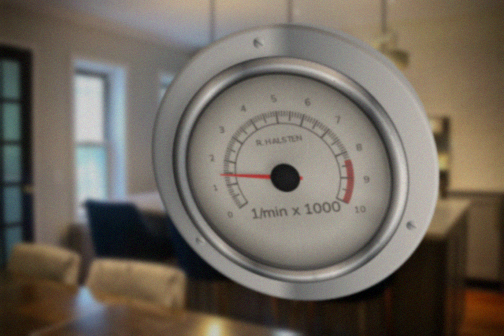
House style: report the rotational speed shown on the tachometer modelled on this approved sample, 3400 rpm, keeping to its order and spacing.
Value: 1500 rpm
